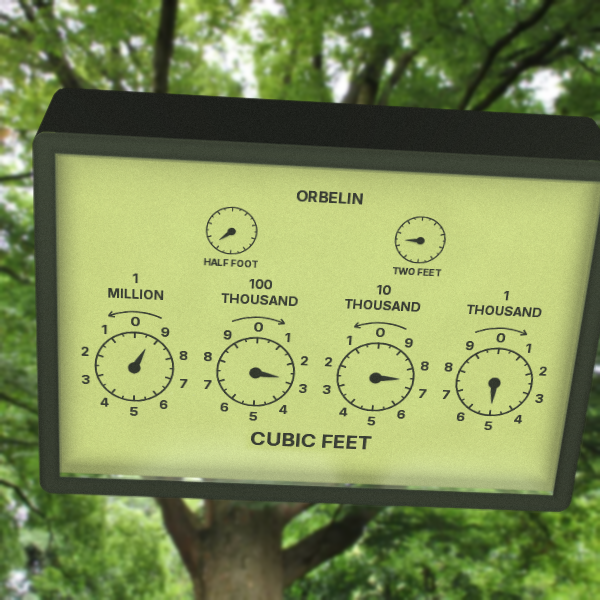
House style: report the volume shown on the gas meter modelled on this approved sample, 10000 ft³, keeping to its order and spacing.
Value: 927500 ft³
